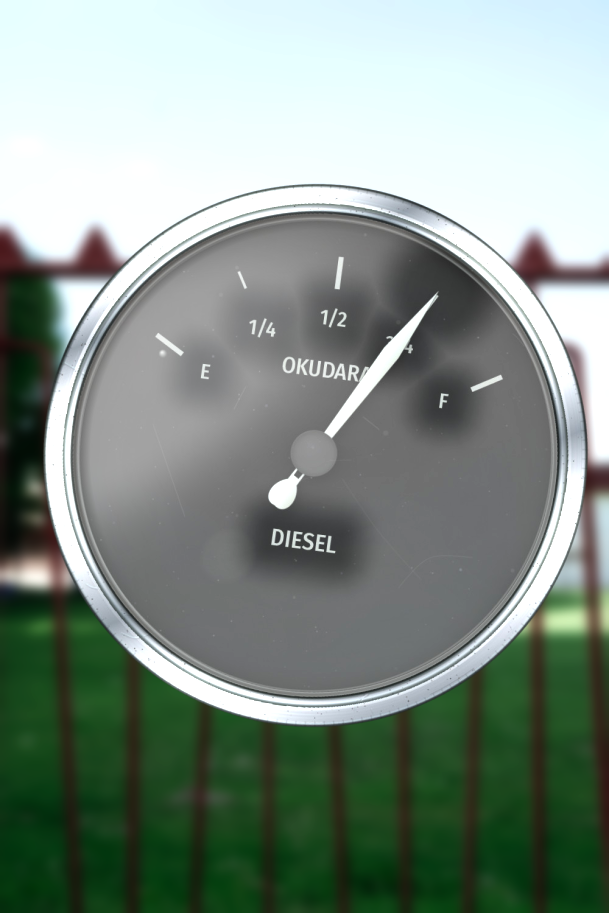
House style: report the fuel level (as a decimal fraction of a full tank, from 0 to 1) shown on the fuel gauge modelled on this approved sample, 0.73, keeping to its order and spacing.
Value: 0.75
